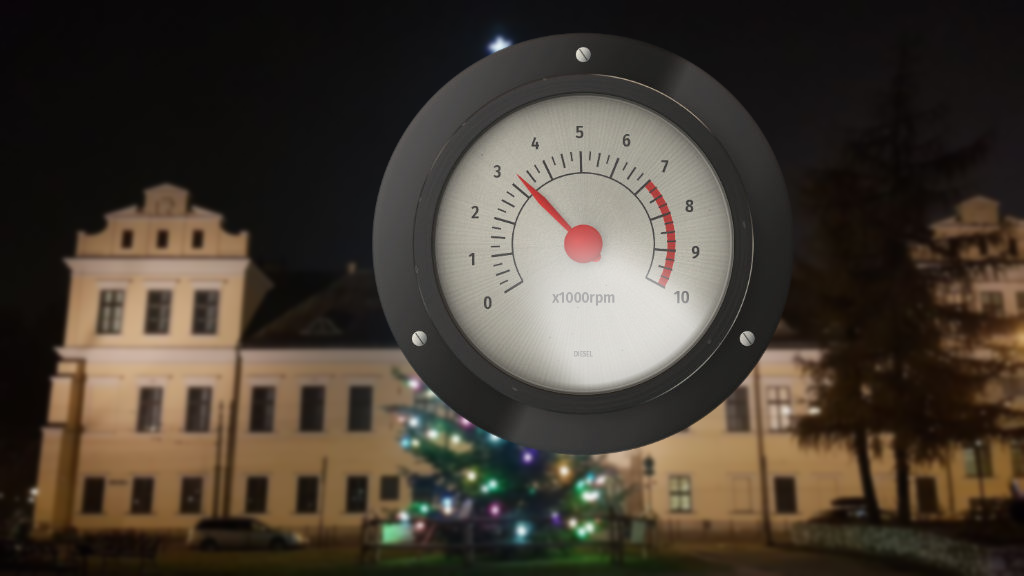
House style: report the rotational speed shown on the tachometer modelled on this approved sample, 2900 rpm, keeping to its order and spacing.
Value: 3250 rpm
